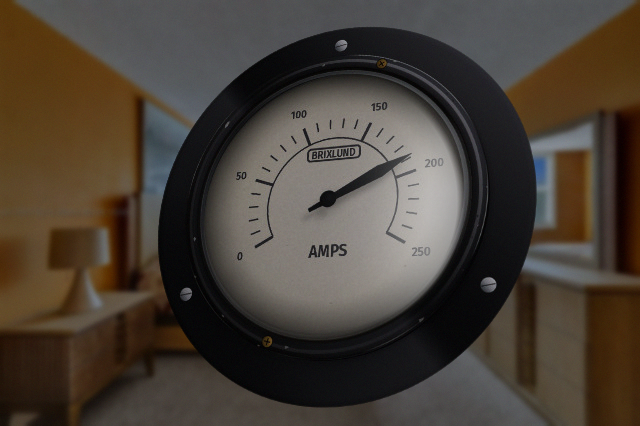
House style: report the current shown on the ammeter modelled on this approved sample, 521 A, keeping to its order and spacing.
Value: 190 A
